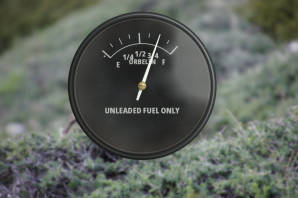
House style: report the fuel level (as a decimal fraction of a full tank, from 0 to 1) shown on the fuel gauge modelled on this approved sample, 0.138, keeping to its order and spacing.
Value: 0.75
